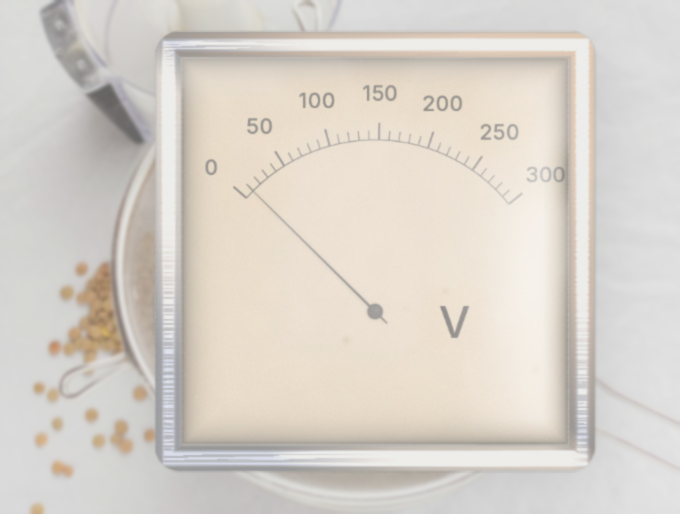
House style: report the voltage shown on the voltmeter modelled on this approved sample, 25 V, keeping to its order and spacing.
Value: 10 V
